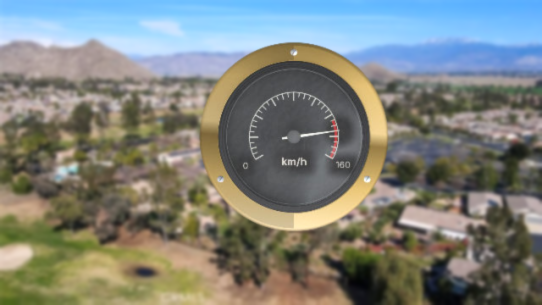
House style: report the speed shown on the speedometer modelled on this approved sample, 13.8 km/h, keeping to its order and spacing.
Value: 135 km/h
